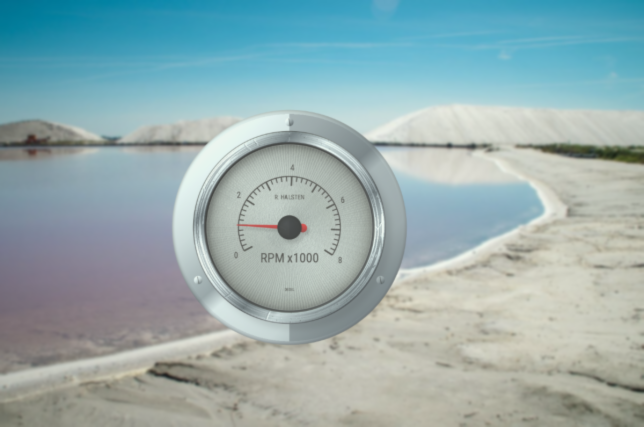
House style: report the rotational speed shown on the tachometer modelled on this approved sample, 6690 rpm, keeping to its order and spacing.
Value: 1000 rpm
